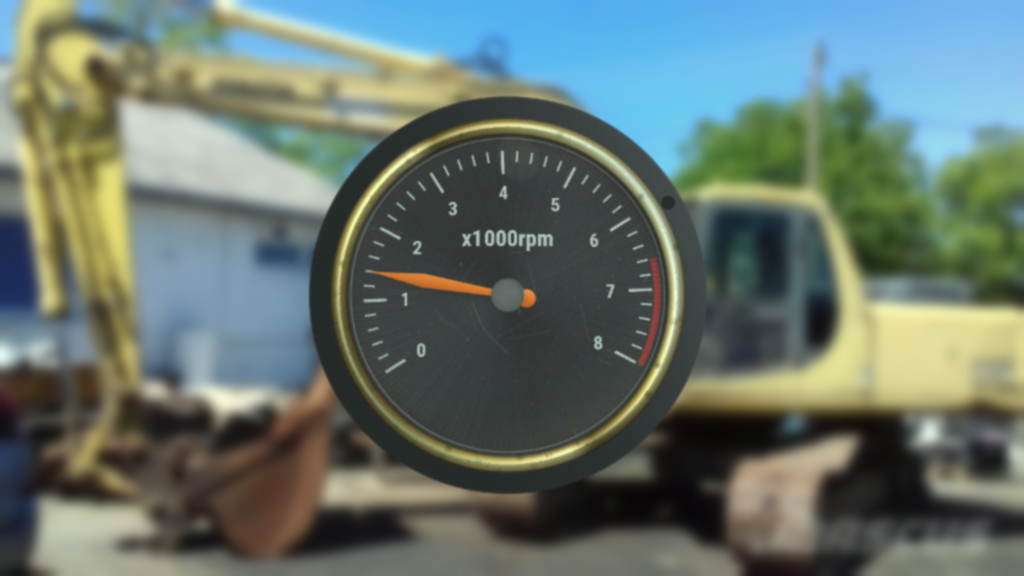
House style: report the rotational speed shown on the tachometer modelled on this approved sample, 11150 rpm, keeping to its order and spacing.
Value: 1400 rpm
